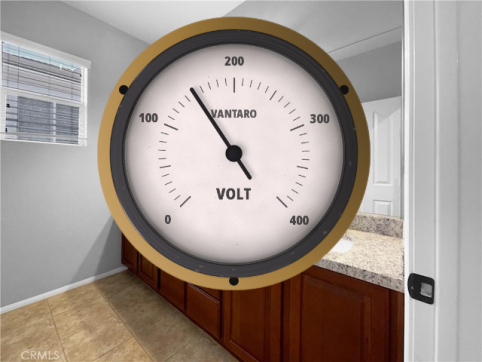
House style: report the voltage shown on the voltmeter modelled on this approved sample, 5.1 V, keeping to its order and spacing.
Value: 150 V
